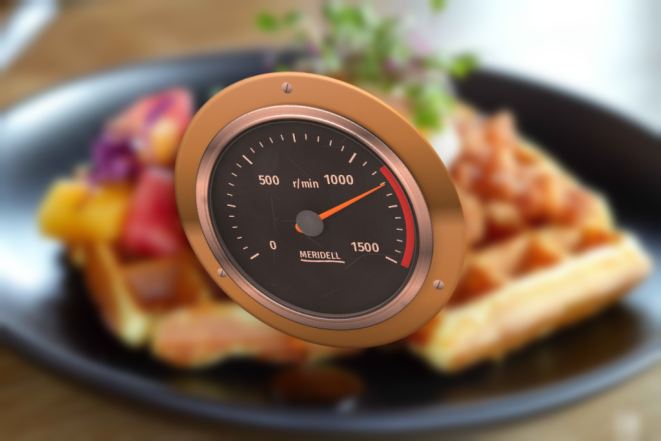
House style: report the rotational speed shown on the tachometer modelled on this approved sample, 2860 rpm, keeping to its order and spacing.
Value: 1150 rpm
